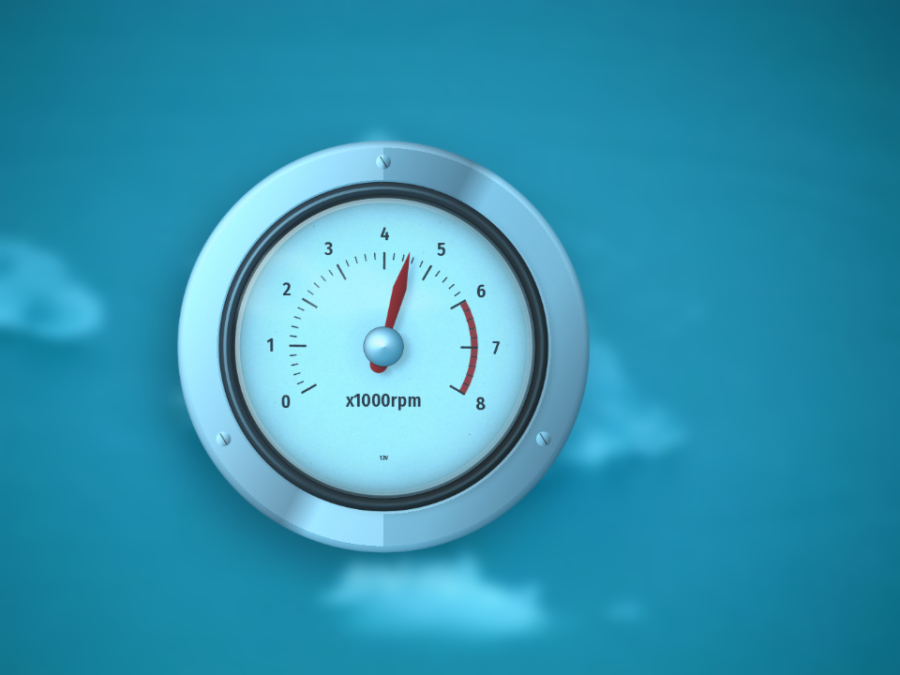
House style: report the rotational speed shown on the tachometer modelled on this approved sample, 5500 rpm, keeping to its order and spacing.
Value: 4500 rpm
